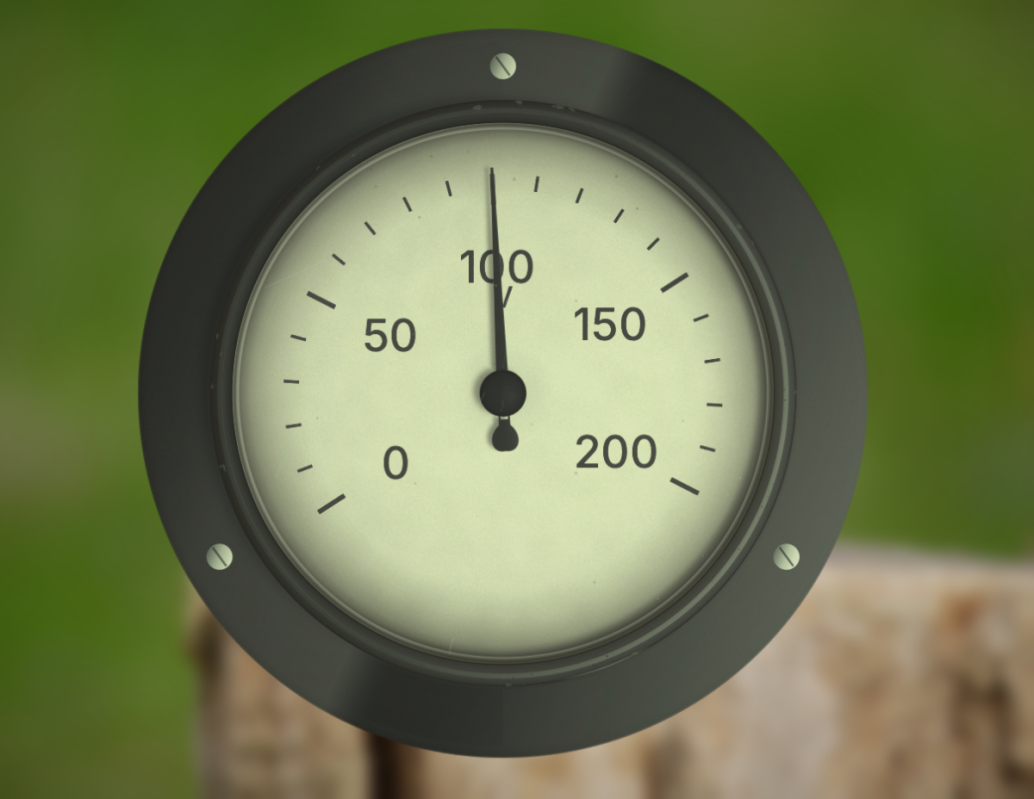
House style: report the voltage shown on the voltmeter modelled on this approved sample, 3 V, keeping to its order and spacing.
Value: 100 V
